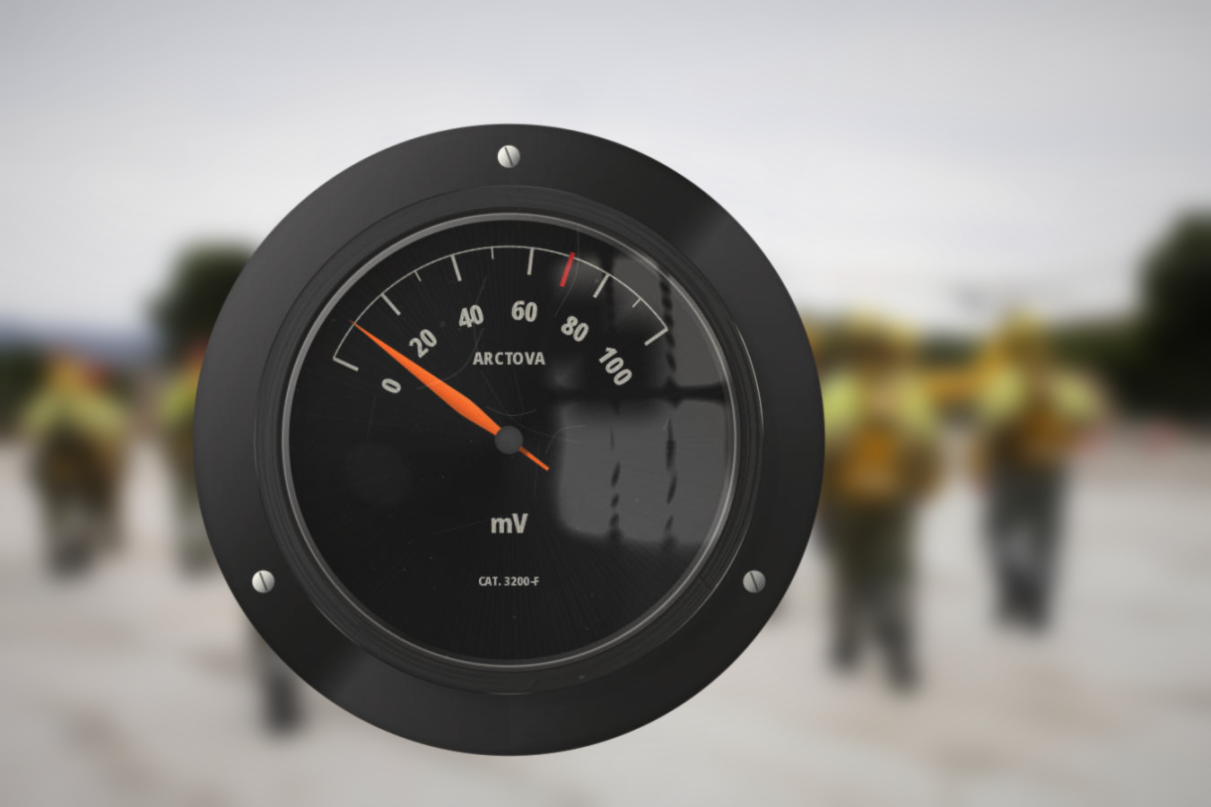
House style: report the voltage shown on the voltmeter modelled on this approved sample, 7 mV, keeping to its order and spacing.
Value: 10 mV
